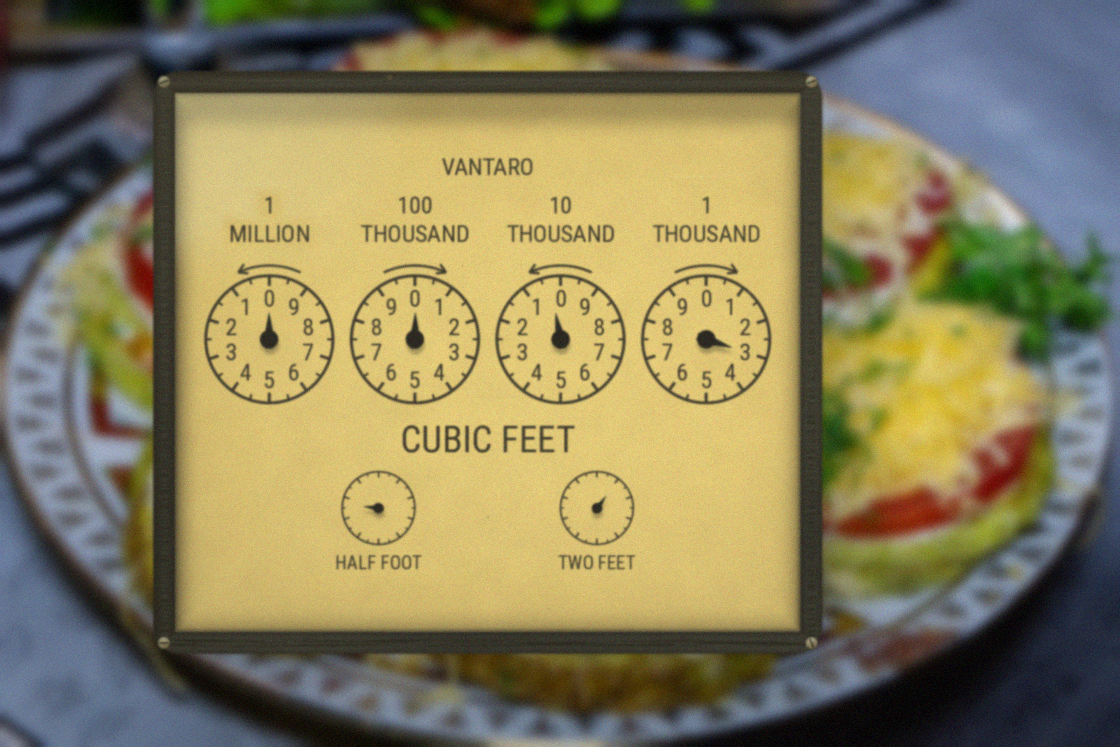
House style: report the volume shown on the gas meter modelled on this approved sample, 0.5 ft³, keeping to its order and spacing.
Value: 300 ft³
